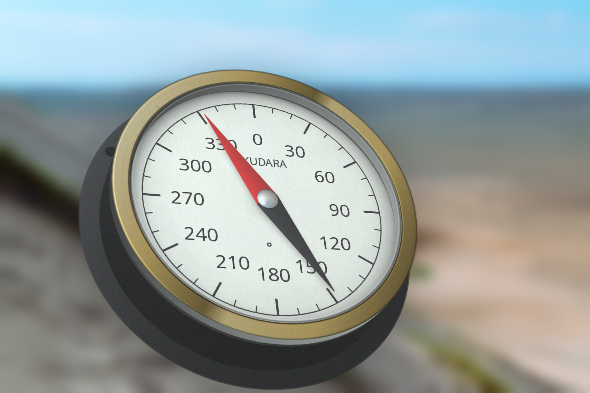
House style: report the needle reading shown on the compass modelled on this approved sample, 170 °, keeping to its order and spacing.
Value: 330 °
